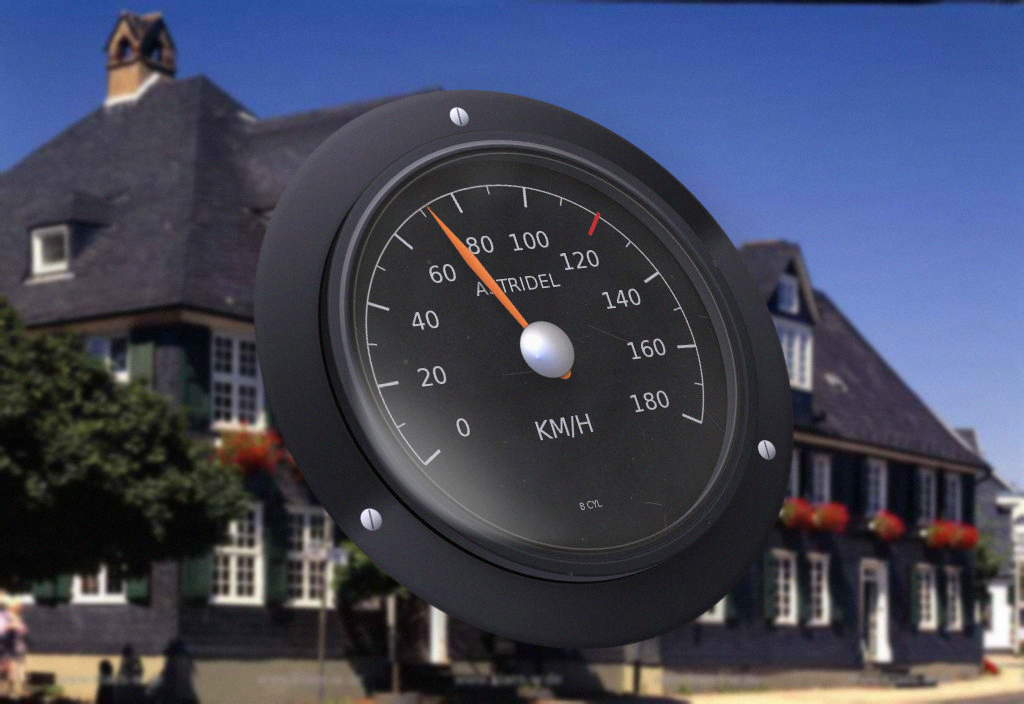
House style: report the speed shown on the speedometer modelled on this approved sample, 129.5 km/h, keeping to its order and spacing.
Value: 70 km/h
